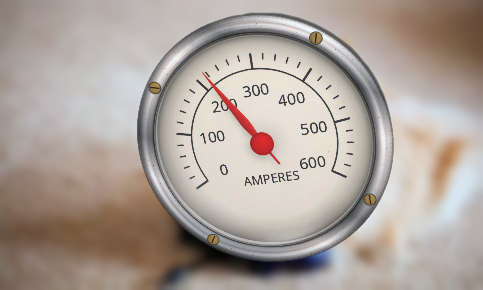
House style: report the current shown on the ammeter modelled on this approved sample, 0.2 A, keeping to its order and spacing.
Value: 220 A
